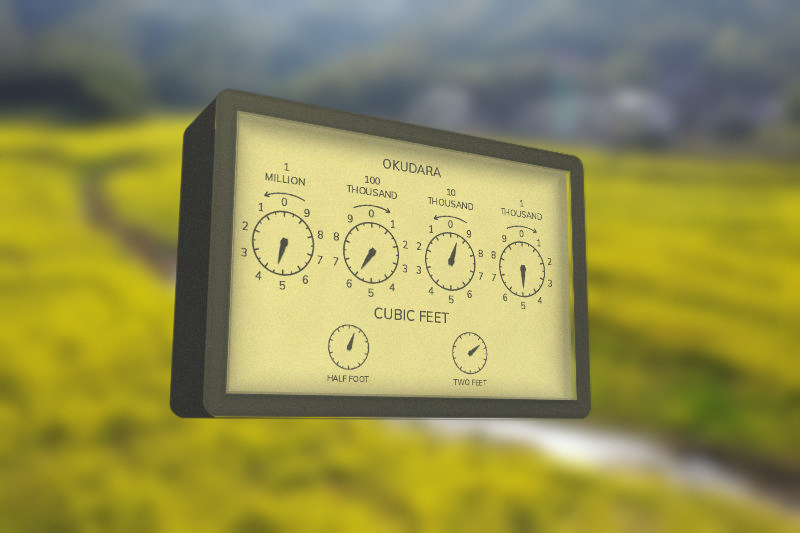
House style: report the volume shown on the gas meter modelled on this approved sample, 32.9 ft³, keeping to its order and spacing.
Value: 459500 ft³
